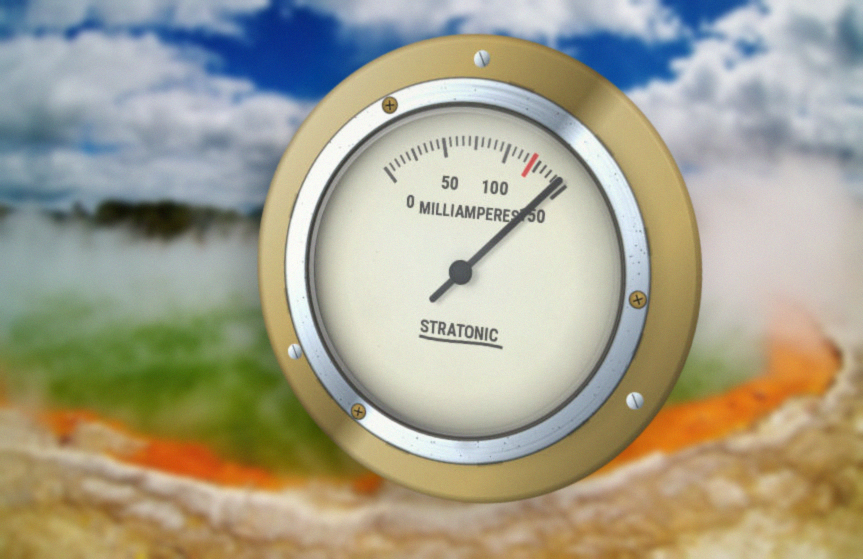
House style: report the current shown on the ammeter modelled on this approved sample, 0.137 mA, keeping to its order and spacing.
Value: 145 mA
